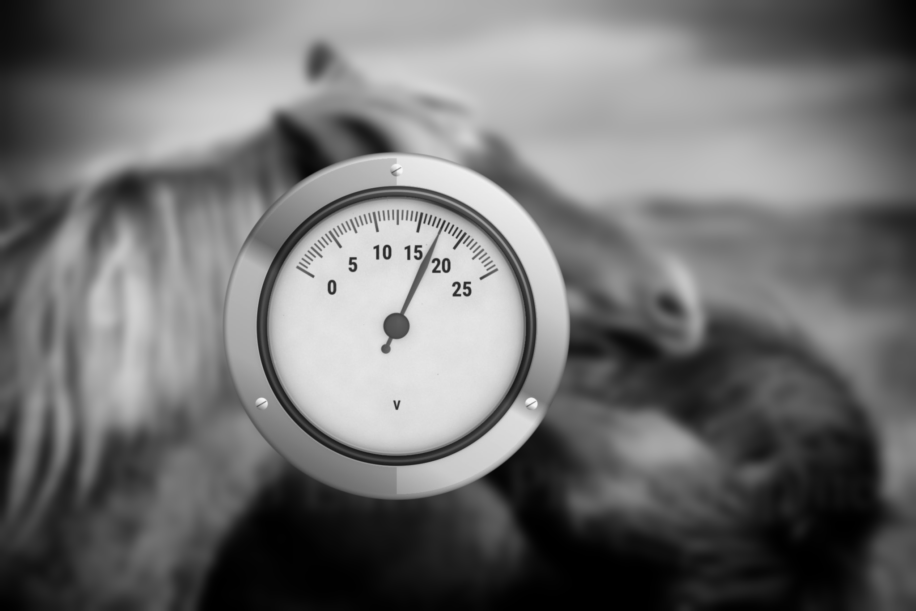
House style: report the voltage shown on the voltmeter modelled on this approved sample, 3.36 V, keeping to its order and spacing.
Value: 17.5 V
